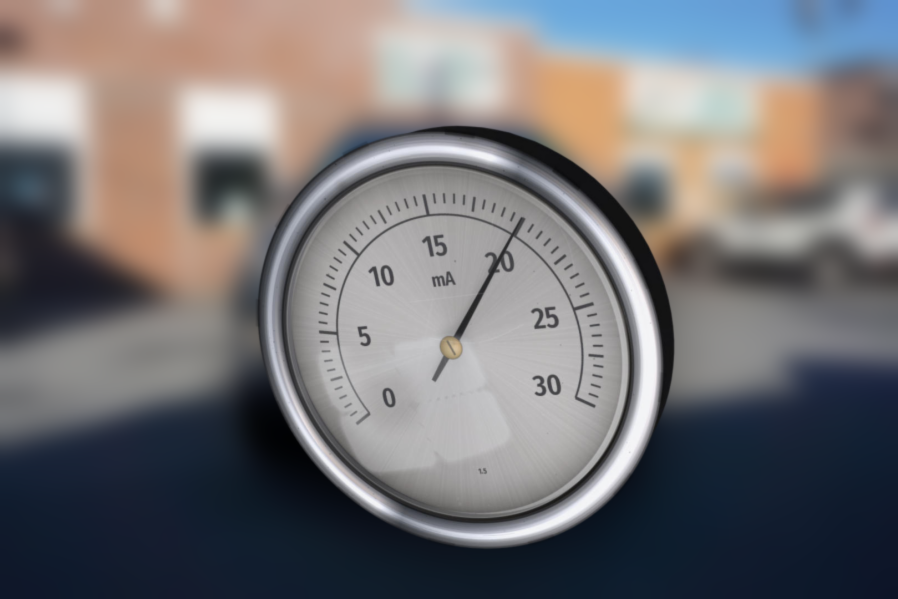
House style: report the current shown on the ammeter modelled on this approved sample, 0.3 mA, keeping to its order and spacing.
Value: 20 mA
